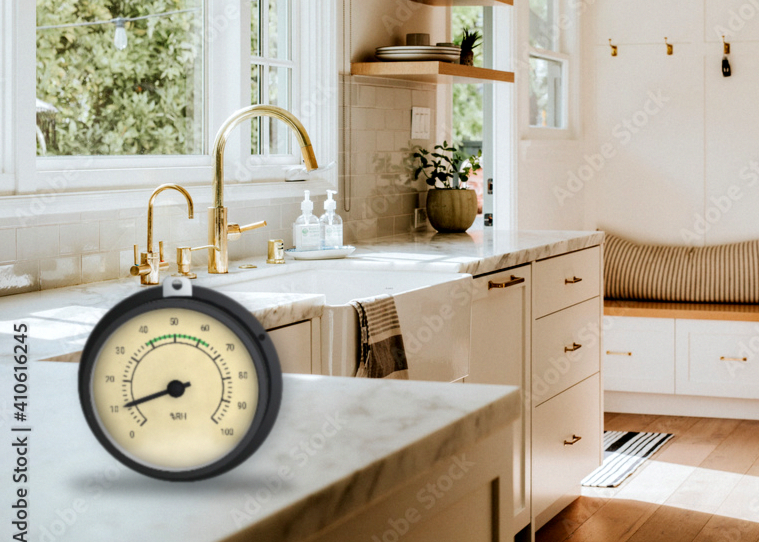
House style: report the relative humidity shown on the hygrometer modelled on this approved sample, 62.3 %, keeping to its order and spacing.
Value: 10 %
